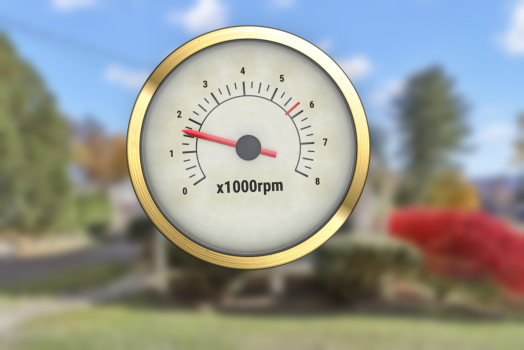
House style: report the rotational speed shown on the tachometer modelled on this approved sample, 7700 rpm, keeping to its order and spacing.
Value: 1625 rpm
